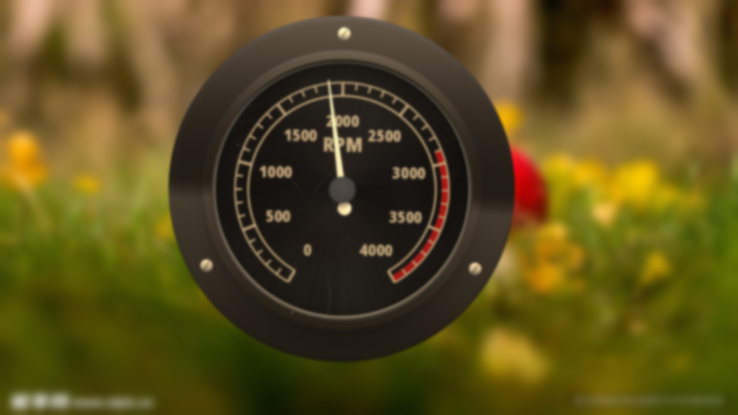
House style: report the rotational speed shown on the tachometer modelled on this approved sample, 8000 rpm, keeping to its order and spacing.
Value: 1900 rpm
